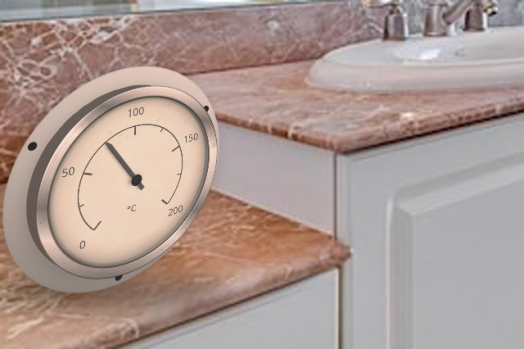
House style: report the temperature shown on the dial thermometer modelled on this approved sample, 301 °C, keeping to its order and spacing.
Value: 75 °C
